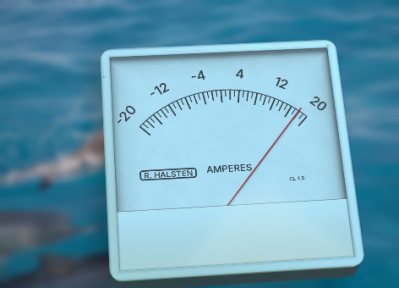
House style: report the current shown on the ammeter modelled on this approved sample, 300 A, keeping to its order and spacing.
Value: 18 A
